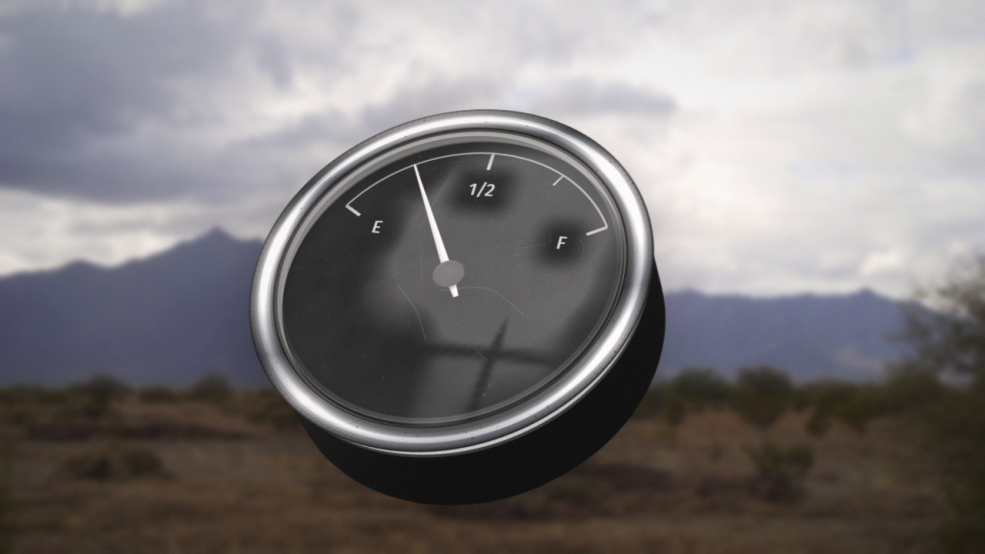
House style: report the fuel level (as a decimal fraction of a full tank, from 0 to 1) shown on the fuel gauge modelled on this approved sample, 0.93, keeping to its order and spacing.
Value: 0.25
